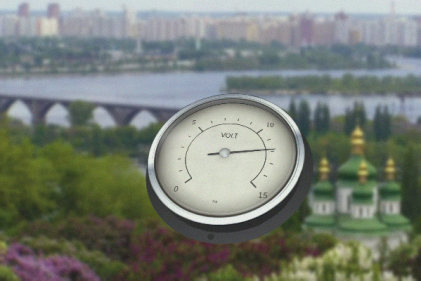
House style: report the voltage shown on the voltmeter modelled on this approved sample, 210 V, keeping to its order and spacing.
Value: 12 V
